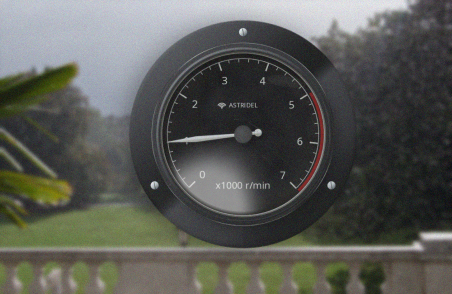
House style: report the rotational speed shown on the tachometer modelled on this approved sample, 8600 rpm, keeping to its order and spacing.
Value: 1000 rpm
